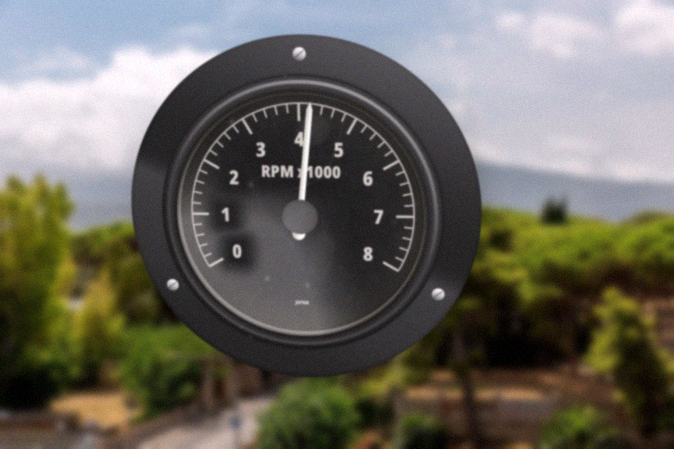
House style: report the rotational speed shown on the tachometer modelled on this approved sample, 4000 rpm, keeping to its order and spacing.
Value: 4200 rpm
